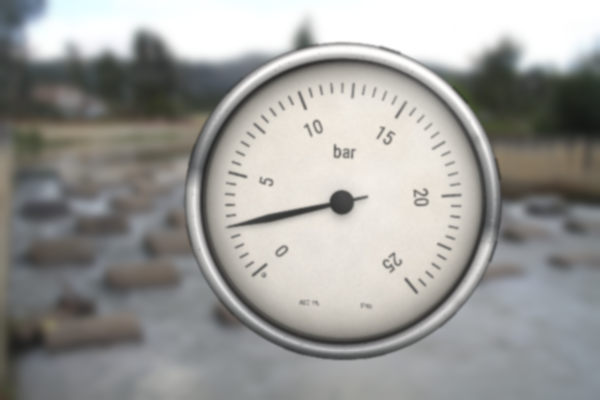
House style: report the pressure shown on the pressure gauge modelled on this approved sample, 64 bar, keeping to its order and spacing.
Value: 2.5 bar
